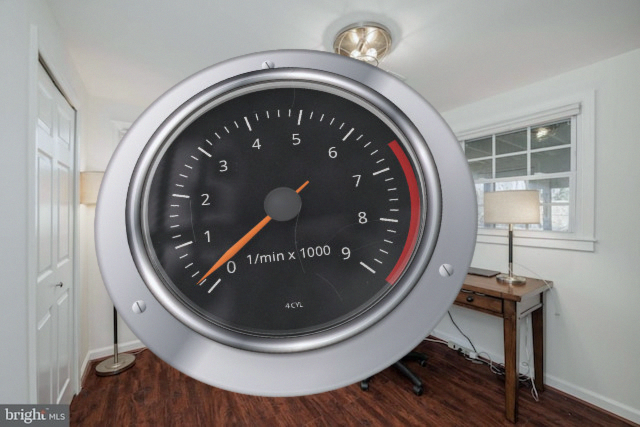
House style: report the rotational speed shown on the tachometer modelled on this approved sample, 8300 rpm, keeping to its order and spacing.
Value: 200 rpm
